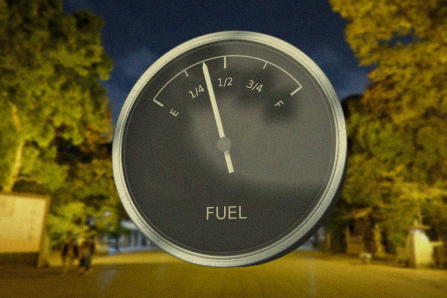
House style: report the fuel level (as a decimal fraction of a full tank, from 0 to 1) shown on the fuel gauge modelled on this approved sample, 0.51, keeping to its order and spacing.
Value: 0.375
